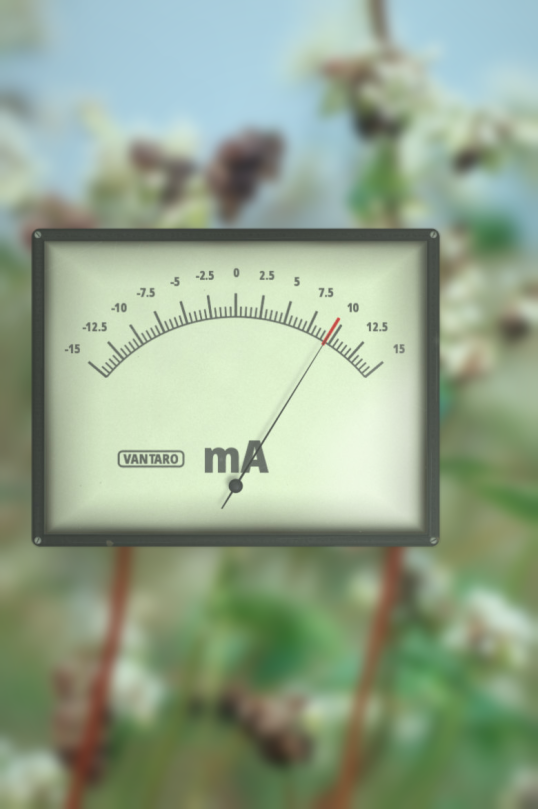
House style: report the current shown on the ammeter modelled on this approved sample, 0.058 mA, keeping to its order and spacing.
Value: 9.5 mA
